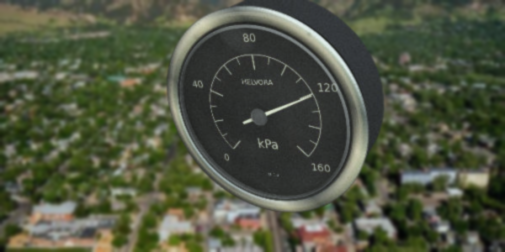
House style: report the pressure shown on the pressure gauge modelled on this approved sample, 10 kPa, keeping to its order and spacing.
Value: 120 kPa
